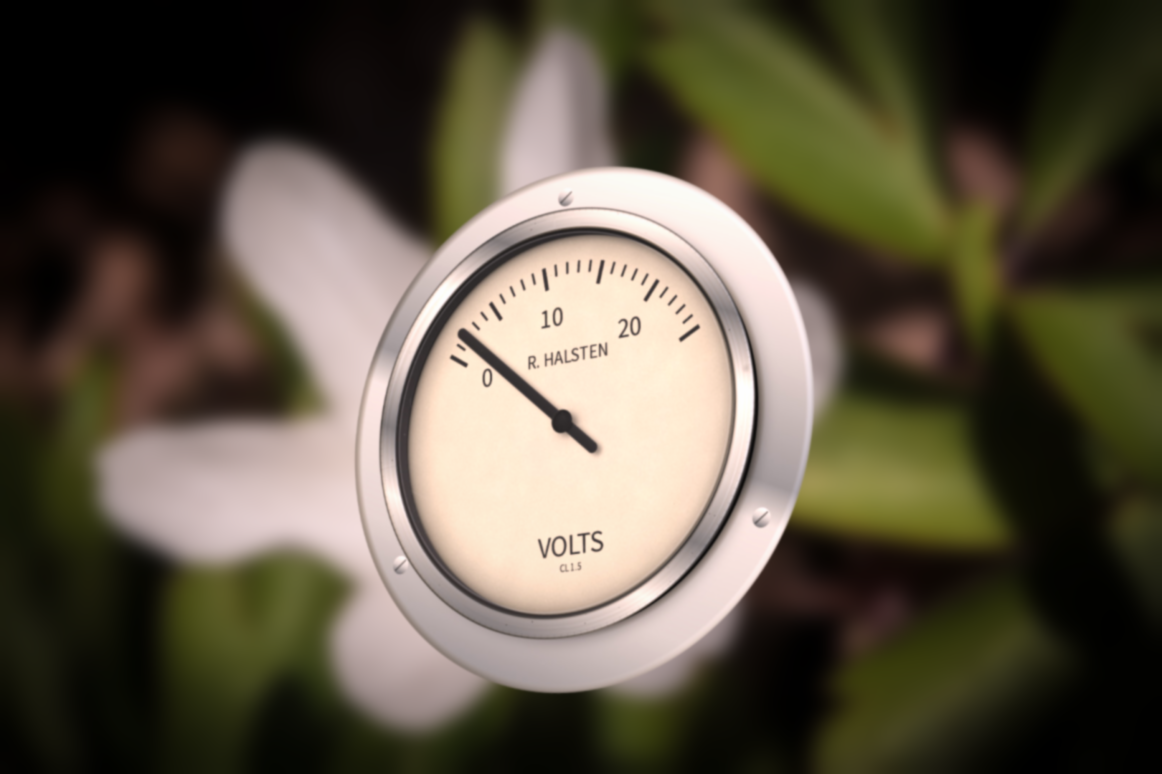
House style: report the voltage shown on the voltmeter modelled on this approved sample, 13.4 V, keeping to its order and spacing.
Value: 2 V
